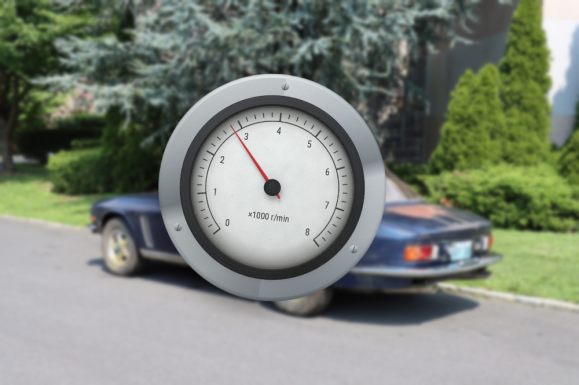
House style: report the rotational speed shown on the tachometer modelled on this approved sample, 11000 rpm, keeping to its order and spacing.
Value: 2800 rpm
